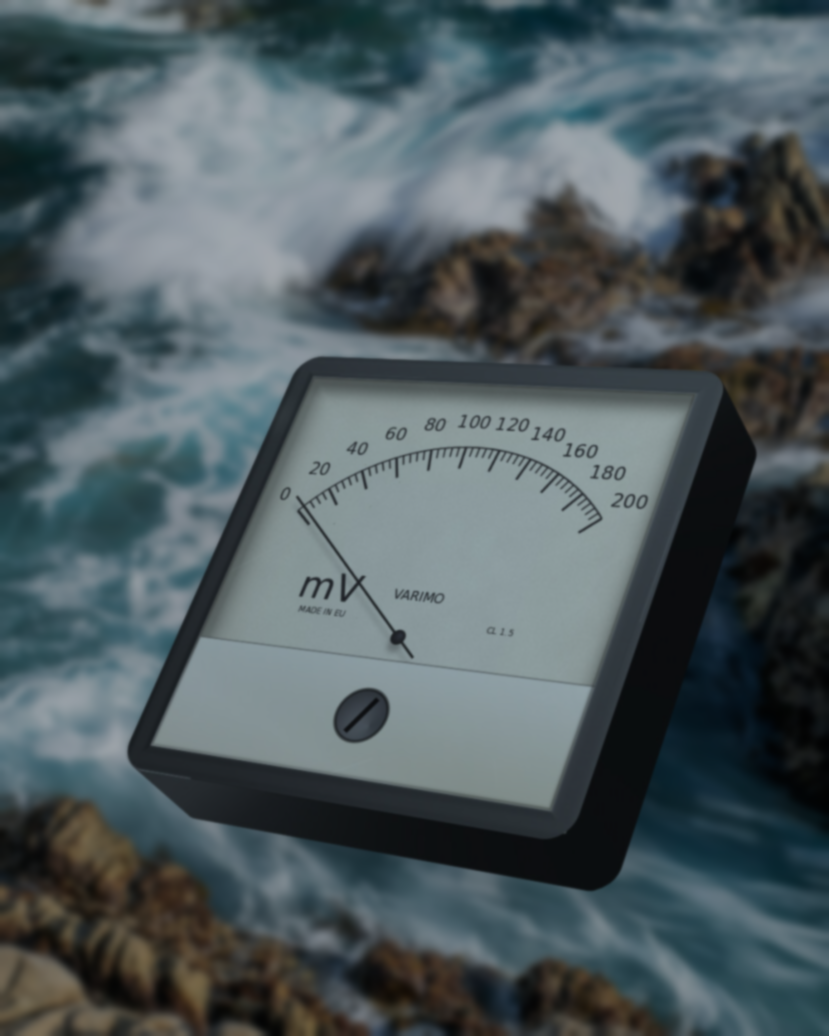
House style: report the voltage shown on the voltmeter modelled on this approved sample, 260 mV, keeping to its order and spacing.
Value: 4 mV
